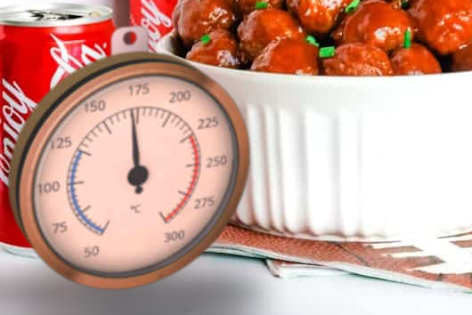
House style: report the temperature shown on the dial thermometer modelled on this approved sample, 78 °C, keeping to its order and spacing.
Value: 170 °C
